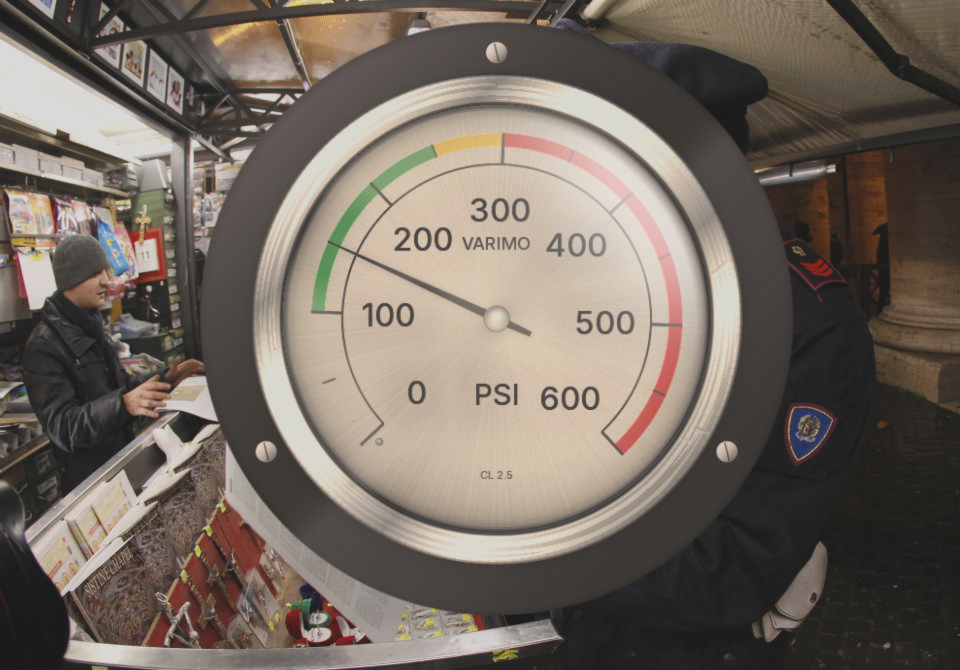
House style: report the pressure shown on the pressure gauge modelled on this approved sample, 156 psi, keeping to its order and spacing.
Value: 150 psi
